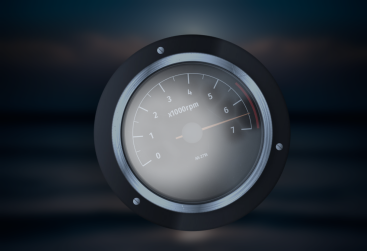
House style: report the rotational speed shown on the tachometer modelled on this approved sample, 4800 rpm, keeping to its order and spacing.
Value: 6500 rpm
